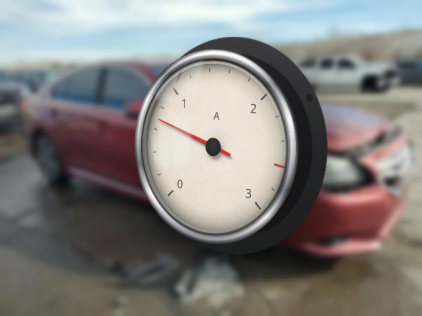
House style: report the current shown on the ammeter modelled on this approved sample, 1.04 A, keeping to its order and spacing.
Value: 0.7 A
